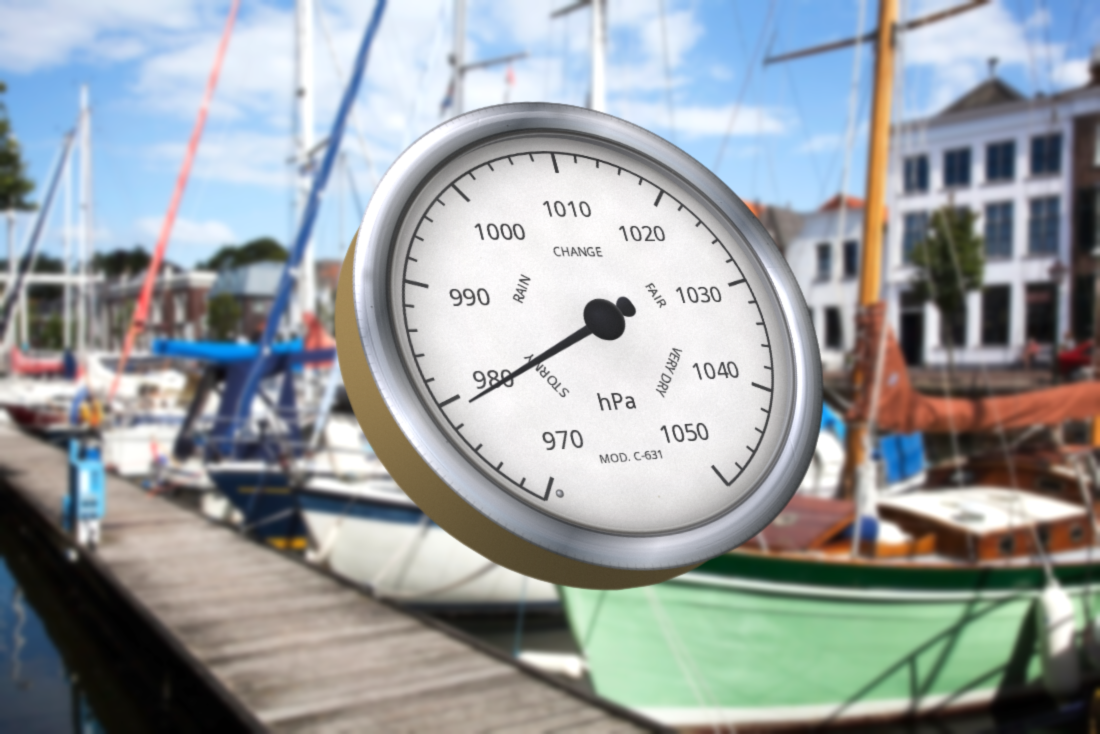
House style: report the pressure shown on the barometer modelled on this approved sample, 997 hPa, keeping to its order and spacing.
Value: 979 hPa
